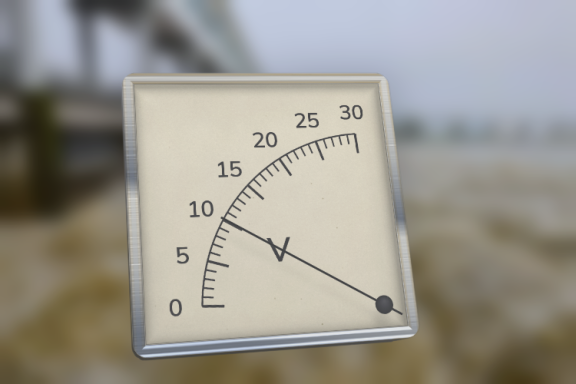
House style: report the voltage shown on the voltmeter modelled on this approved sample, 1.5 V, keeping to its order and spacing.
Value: 10 V
